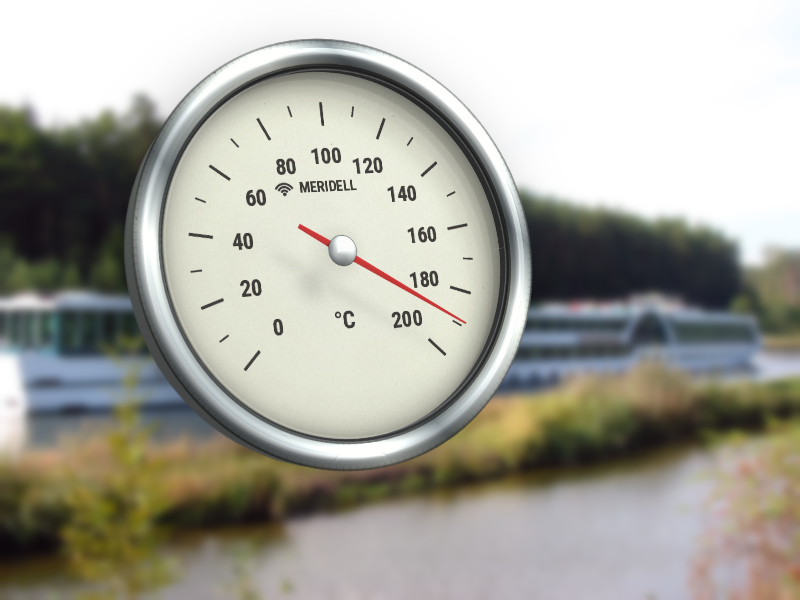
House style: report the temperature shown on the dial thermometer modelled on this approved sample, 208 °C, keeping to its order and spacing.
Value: 190 °C
